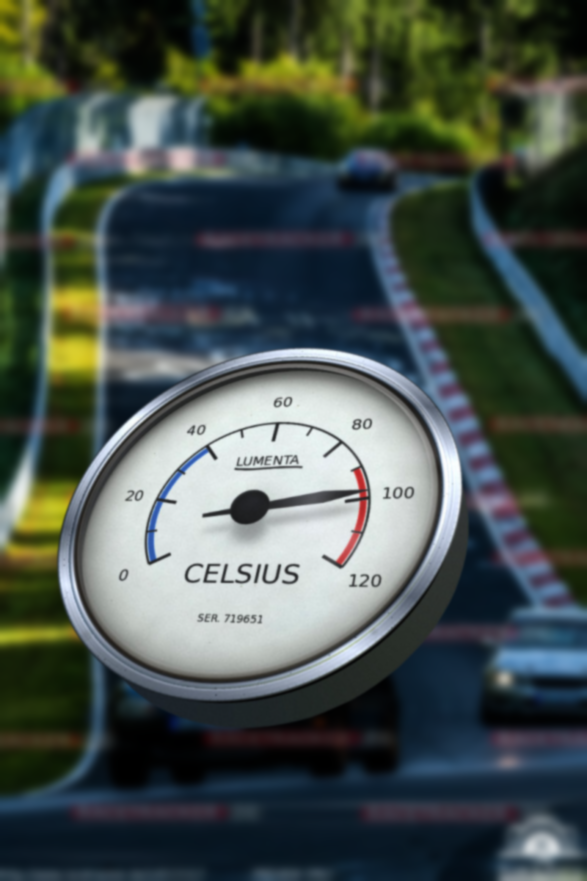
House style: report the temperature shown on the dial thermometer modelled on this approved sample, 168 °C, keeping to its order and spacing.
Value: 100 °C
